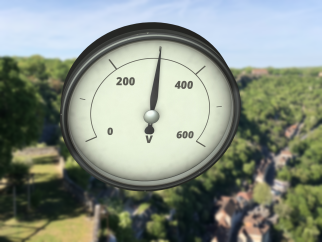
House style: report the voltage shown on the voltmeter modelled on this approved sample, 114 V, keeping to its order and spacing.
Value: 300 V
